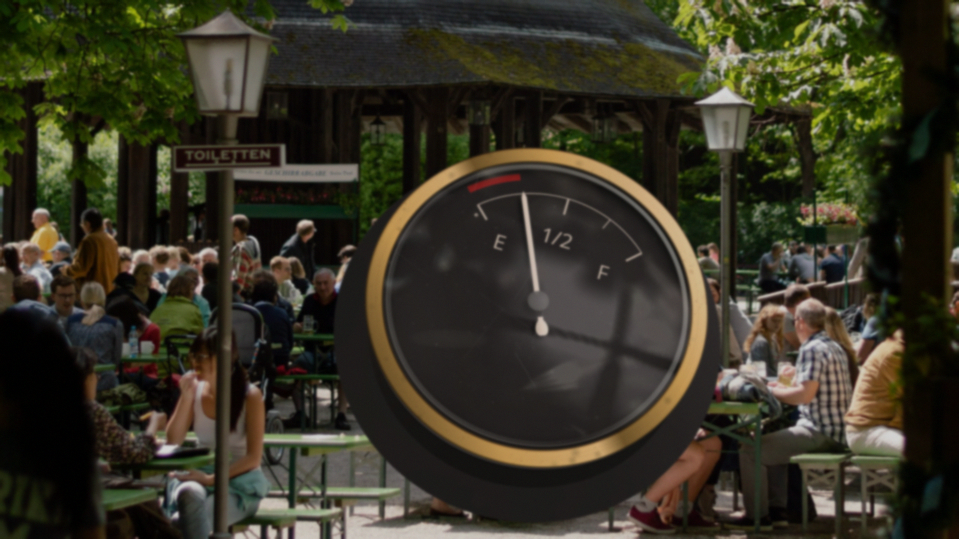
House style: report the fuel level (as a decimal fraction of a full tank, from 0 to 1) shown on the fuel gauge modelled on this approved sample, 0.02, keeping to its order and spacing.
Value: 0.25
